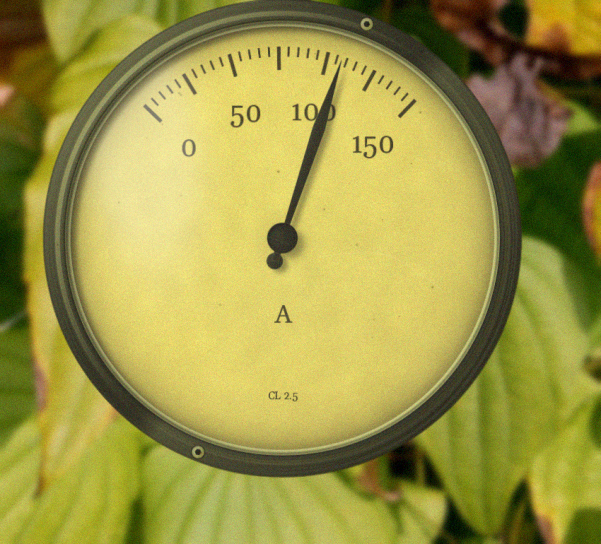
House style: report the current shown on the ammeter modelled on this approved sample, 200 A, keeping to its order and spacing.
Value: 107.5 A
